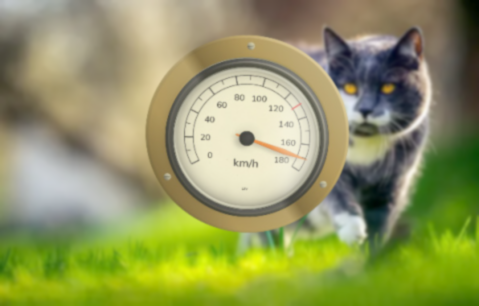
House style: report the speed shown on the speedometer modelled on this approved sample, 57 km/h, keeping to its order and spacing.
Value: 170 km/h
